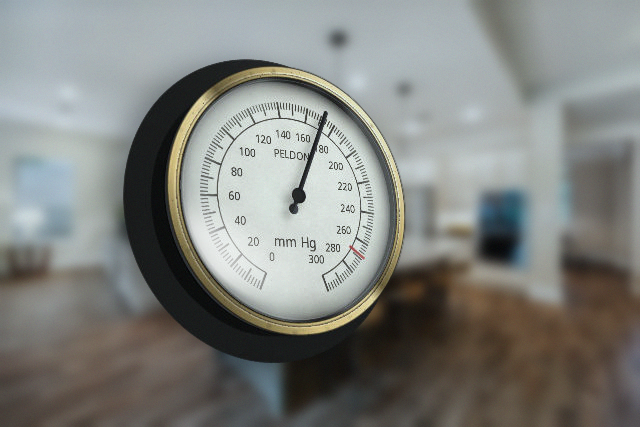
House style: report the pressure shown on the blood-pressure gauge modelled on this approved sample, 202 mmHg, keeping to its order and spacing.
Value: 170 mmHg
